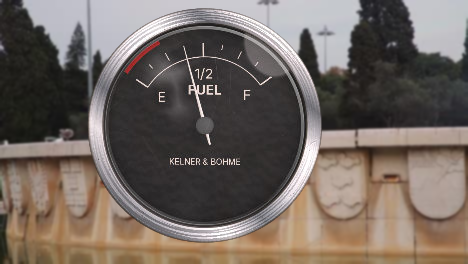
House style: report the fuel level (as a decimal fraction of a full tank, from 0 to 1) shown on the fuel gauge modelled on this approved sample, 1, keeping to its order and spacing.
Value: 0.375
